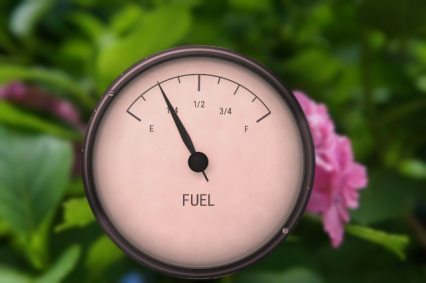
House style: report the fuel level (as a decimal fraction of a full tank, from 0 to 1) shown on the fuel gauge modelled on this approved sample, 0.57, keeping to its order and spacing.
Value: 0.25
